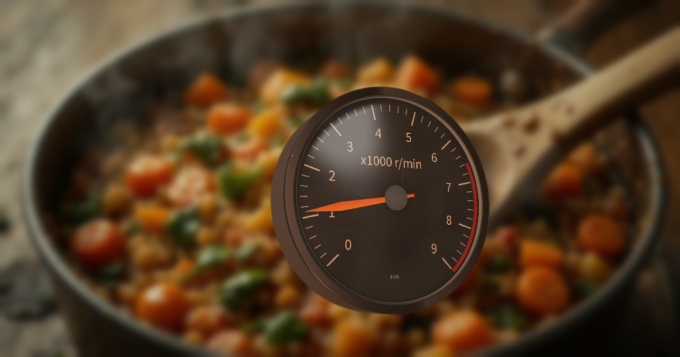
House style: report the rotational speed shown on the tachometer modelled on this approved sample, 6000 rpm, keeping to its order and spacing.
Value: 1100 rpm
